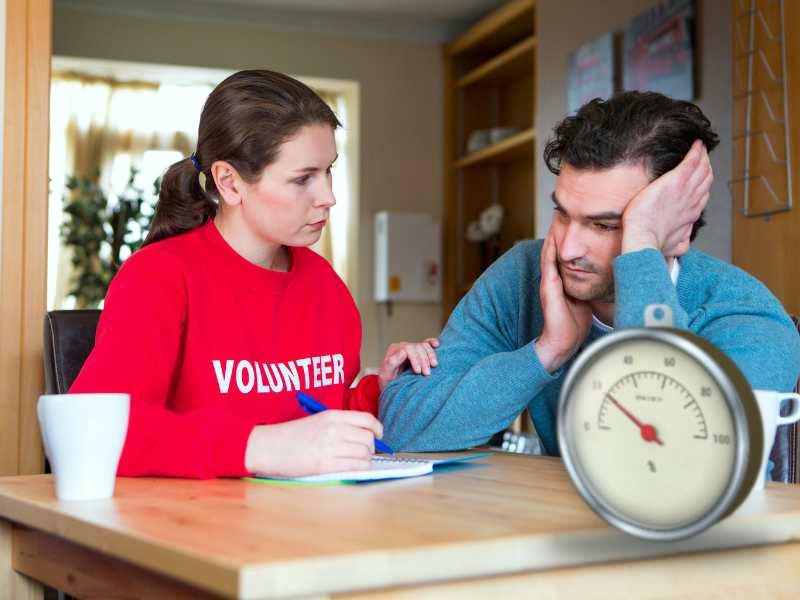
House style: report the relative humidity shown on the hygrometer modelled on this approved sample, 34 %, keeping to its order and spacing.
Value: 20 %
